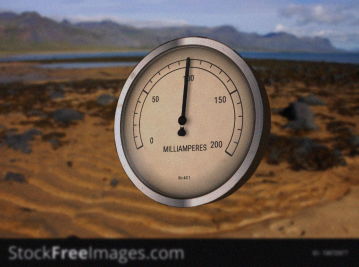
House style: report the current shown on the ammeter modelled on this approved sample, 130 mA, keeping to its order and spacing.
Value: 100 mA
